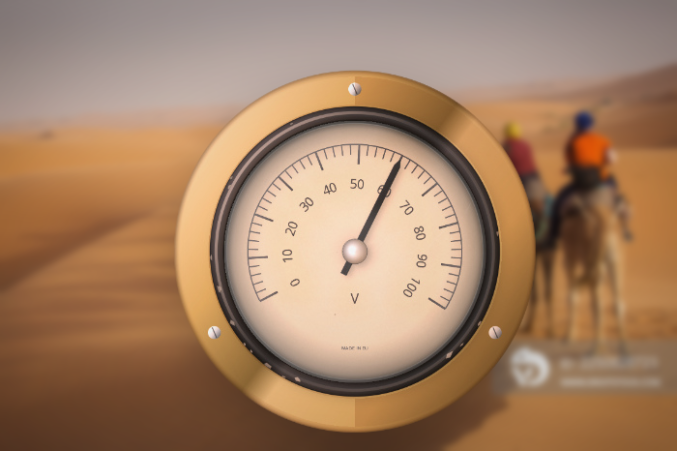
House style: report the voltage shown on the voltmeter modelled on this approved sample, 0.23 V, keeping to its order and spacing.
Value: 60 V
